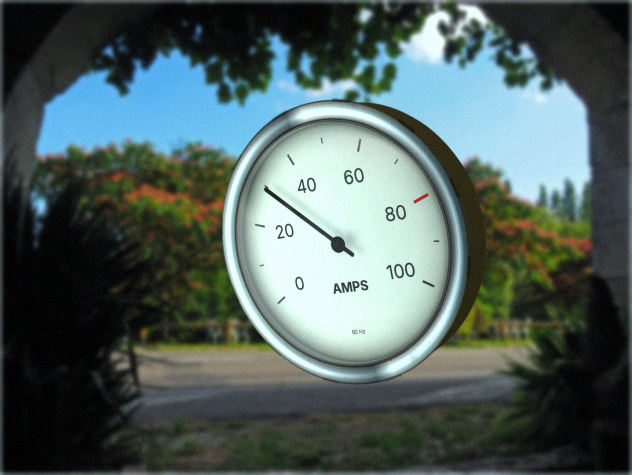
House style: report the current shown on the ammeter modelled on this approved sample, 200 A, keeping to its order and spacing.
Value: 30 A
